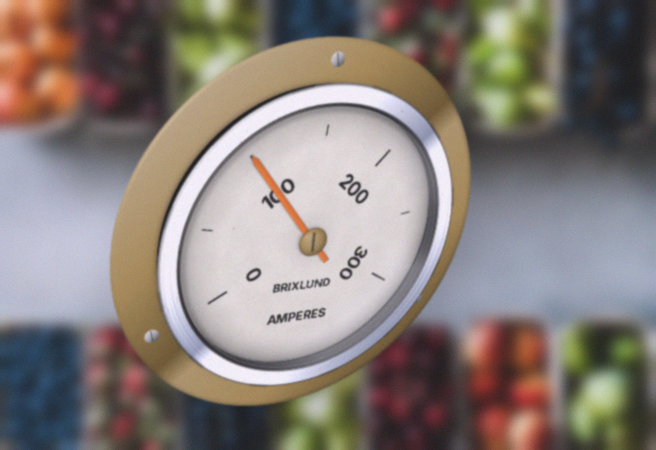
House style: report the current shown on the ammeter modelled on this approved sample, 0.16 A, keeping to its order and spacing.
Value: 100 A
